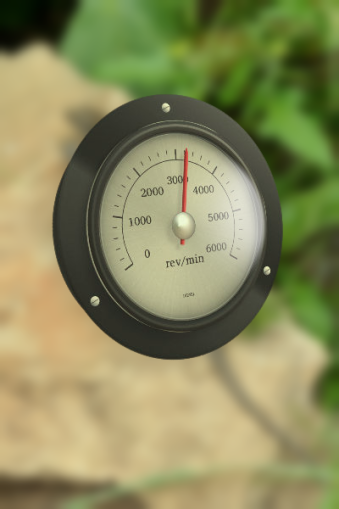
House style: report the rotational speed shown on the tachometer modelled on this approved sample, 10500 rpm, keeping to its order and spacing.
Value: 3200 rpm
